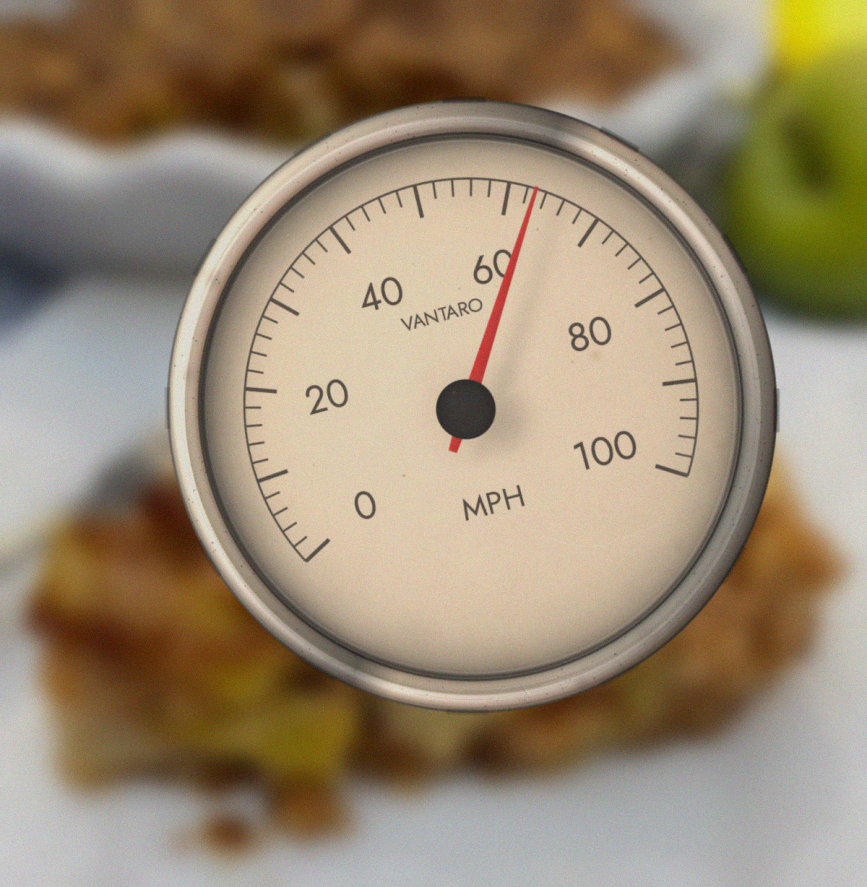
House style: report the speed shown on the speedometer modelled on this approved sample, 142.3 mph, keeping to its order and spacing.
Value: 63 mph
